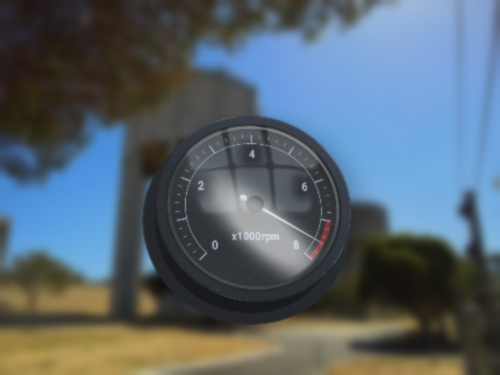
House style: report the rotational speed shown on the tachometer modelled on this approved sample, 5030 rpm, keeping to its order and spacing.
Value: 7600 rpm
